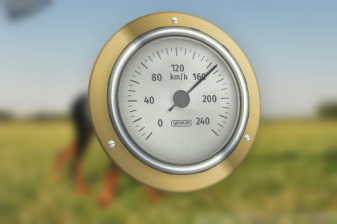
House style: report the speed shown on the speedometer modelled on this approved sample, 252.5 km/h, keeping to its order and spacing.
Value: 165 km/h
